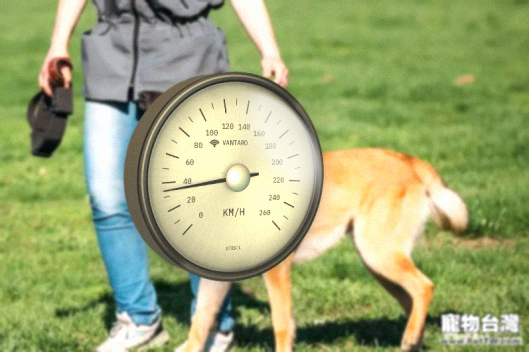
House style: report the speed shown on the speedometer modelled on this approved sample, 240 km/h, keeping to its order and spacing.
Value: 35 km/h
